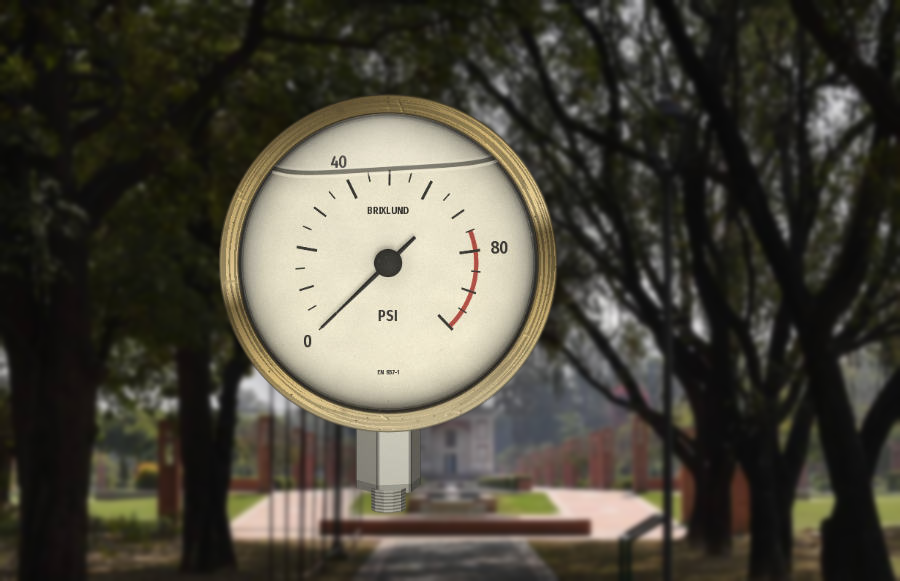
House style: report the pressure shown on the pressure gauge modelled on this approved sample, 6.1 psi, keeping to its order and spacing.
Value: 0 psi
